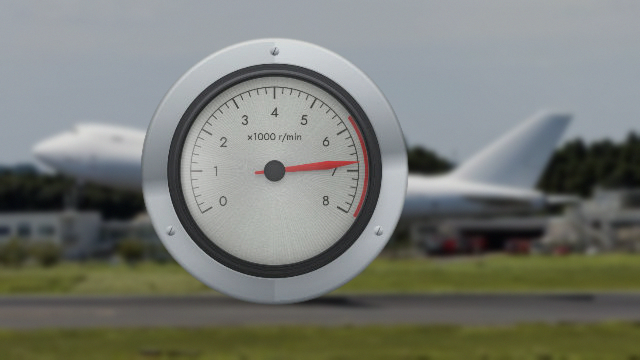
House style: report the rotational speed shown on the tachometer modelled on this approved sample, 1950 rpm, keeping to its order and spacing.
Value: 6800 rpm
